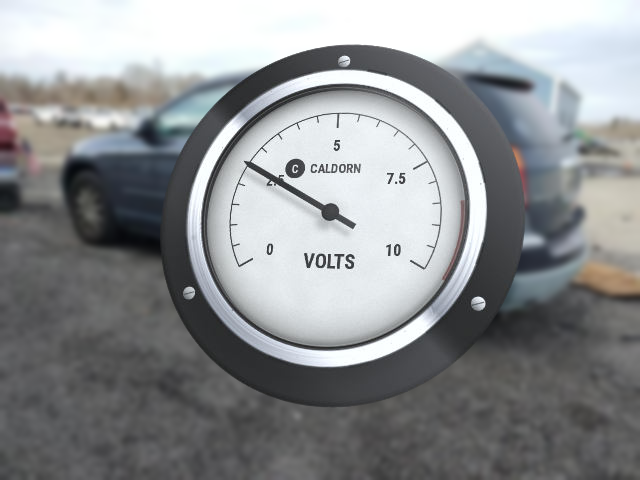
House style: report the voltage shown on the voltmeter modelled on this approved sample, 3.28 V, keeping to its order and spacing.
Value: 2.5 V
